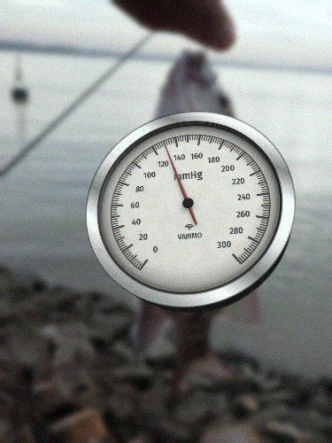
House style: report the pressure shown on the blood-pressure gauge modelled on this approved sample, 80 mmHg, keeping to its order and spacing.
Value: 130 mmHg
